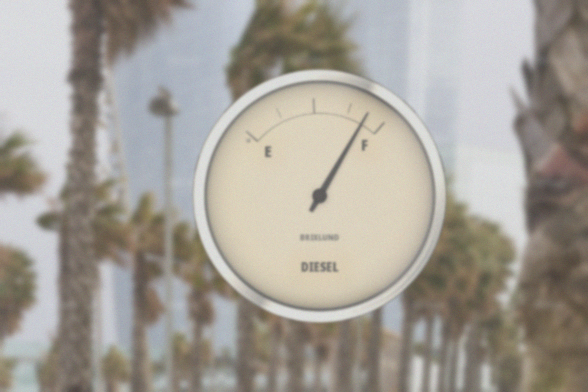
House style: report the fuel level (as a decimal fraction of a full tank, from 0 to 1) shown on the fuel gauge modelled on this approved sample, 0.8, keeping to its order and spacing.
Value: 0.875
